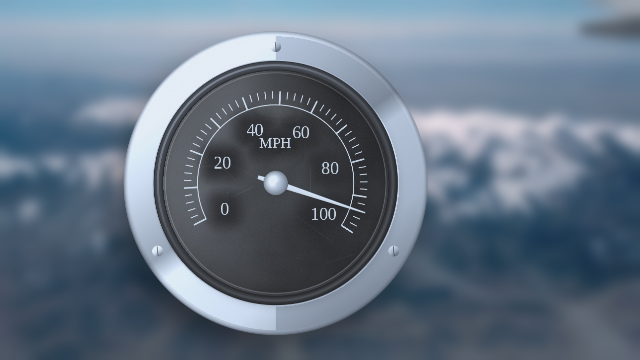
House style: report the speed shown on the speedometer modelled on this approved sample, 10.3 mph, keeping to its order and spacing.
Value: 94 mph
